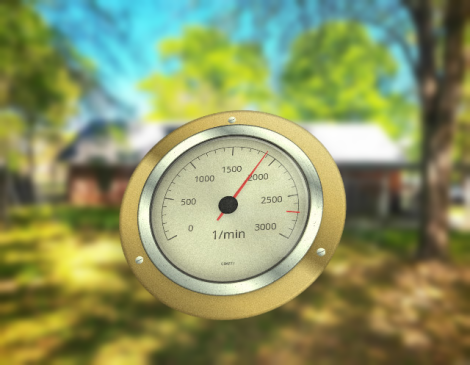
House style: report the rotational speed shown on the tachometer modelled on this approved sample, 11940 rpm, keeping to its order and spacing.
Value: 1900 rpm
